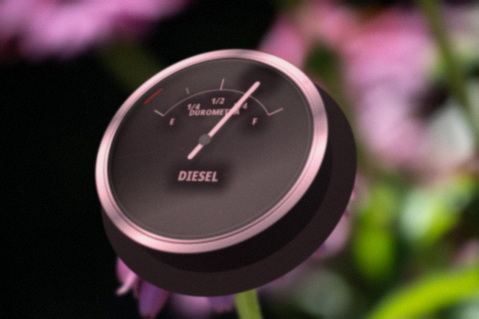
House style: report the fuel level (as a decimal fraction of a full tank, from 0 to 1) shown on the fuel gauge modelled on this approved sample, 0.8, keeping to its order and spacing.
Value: 0.75
